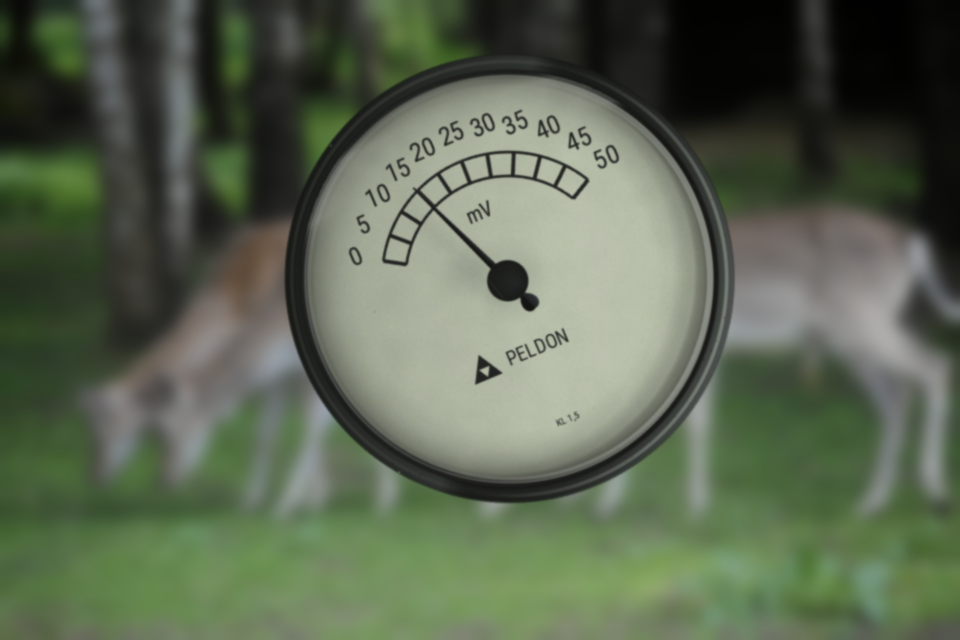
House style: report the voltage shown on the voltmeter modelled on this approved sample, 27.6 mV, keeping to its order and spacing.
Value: 15 mV
